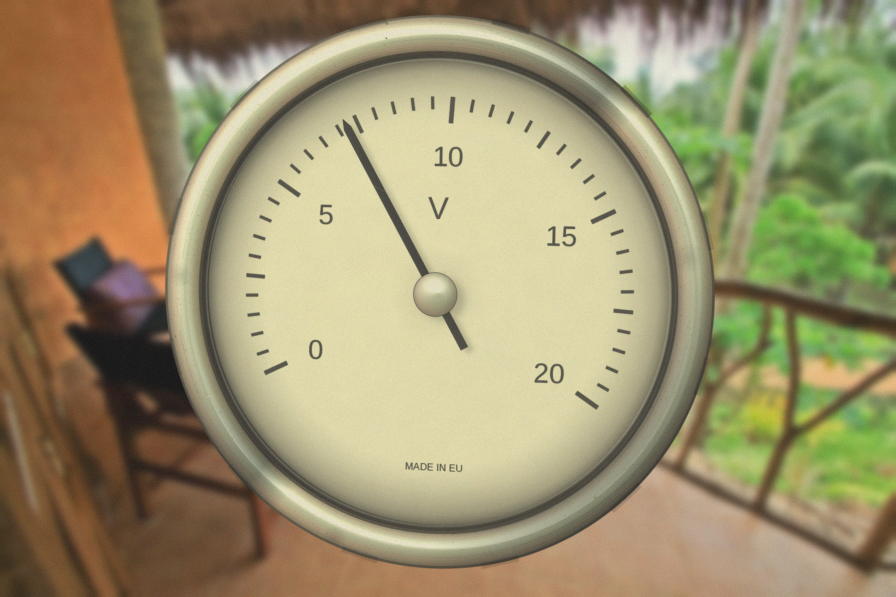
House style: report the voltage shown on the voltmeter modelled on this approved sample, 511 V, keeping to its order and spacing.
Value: 7.25 V
